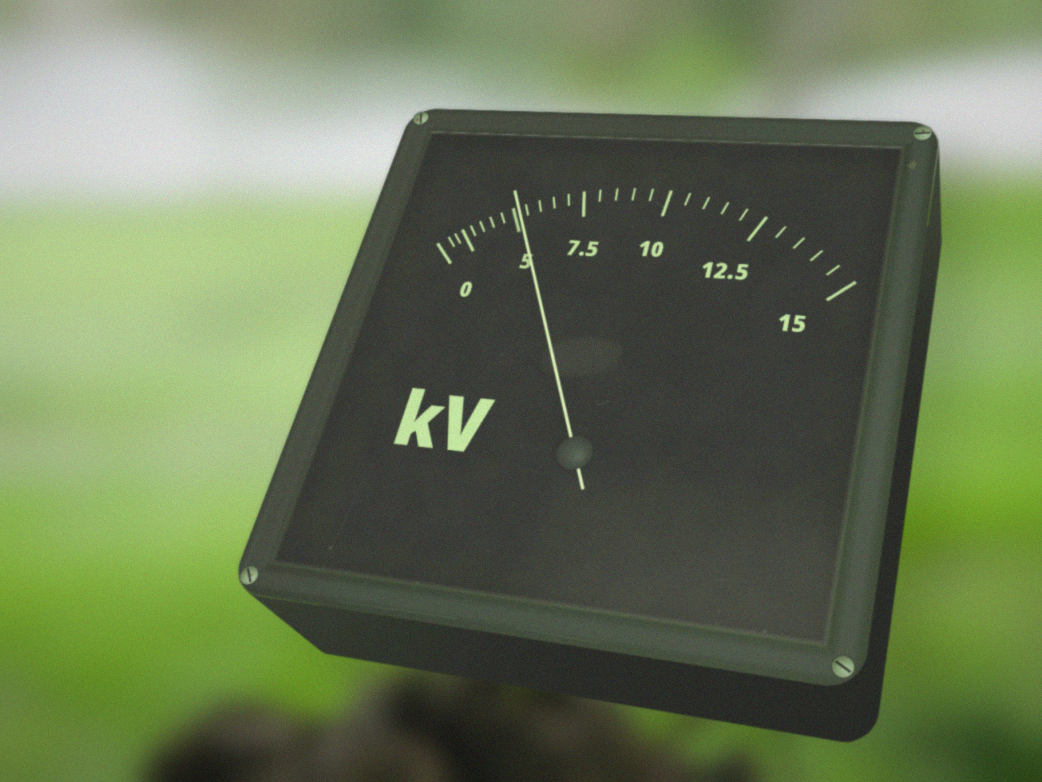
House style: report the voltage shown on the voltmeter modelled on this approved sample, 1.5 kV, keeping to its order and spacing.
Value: 5.25 kV
